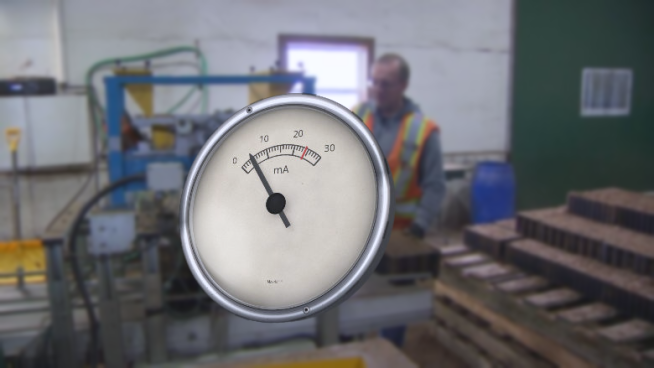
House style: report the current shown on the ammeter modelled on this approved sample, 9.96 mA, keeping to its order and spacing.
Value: 5 mA
